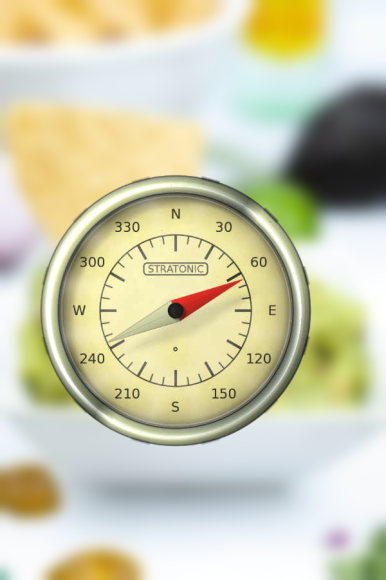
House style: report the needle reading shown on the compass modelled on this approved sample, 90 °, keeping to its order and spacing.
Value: 65 °
